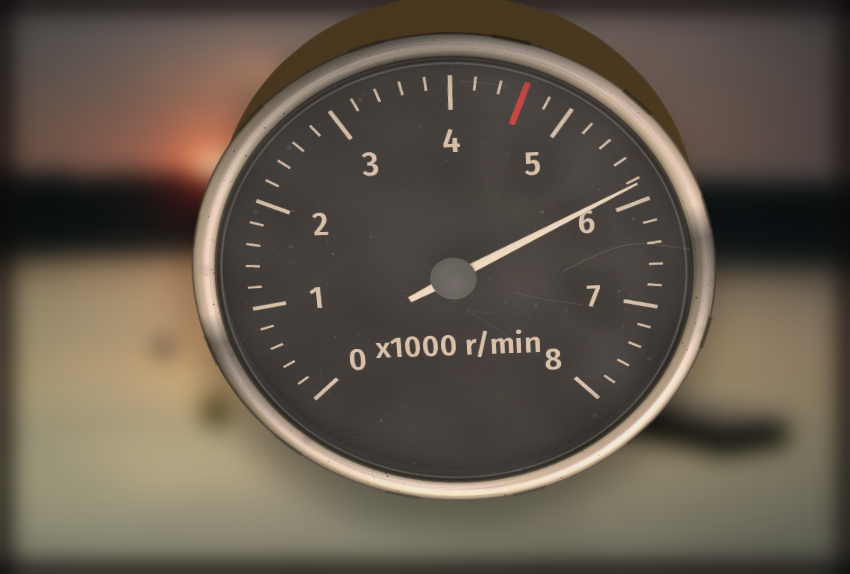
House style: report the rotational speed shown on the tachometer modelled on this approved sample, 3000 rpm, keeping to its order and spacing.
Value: 5800 rpm
